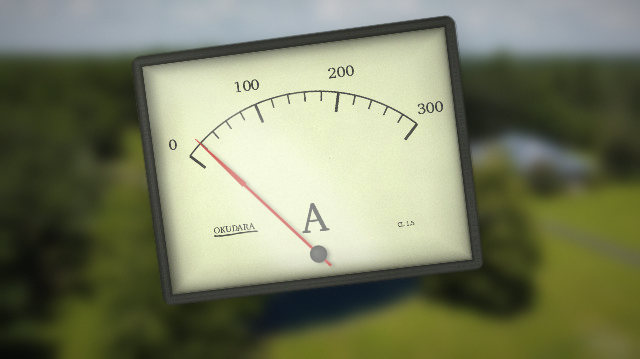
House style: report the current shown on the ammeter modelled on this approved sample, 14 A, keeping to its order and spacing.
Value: 20 A
